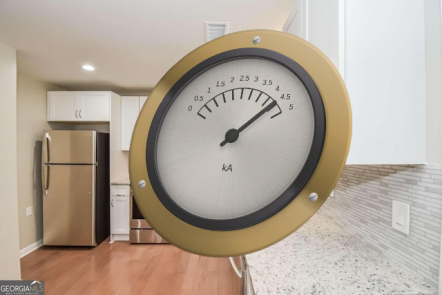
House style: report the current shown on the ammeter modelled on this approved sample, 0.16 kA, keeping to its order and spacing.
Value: 4.5 kA
